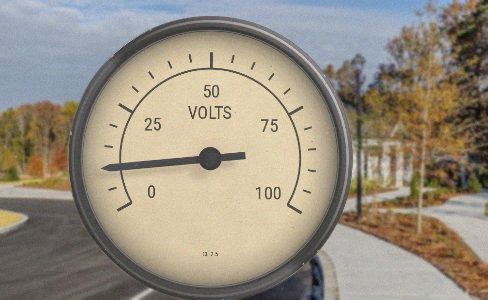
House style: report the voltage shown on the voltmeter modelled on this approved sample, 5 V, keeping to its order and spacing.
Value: 10 V
